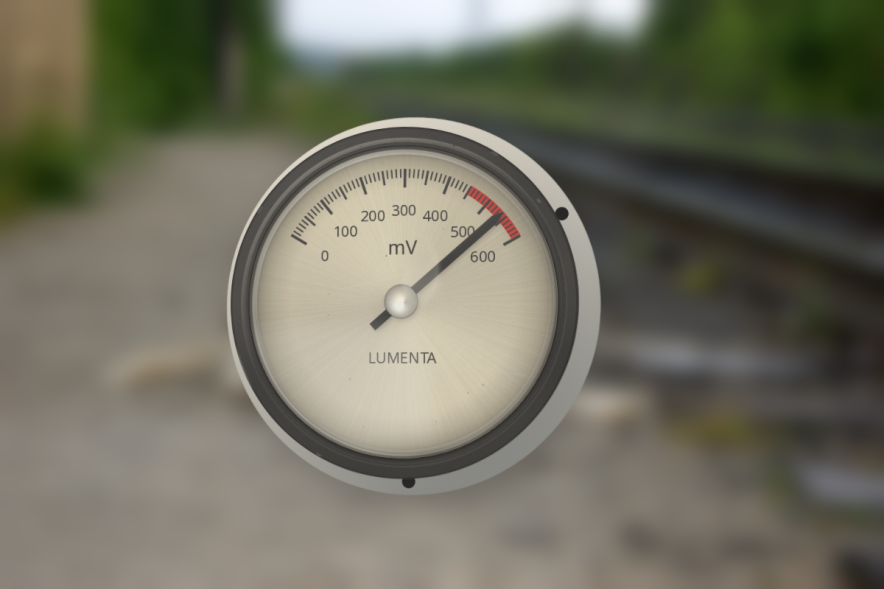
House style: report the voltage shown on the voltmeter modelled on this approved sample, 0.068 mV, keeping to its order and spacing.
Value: 540 mV
